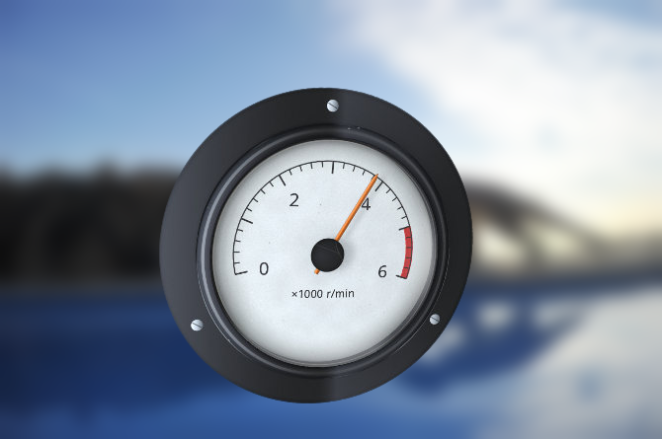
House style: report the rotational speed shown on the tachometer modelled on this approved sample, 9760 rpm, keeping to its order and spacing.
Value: 3800 rpm
